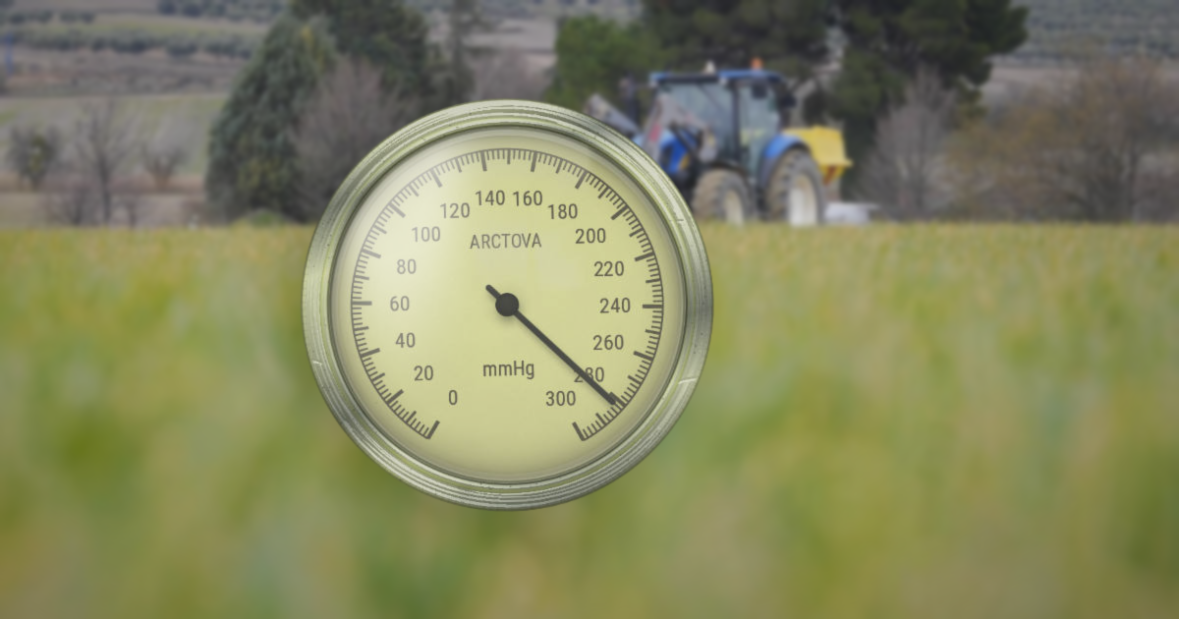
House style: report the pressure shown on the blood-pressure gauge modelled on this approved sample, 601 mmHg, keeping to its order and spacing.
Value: 282 mmHg
